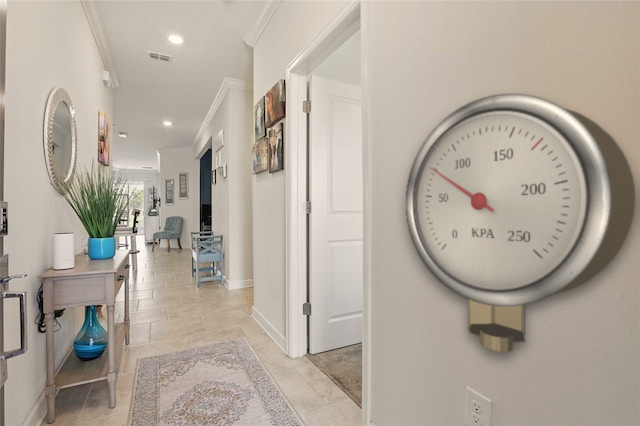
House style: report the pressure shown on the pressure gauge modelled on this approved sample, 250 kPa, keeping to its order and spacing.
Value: 75 kPa
